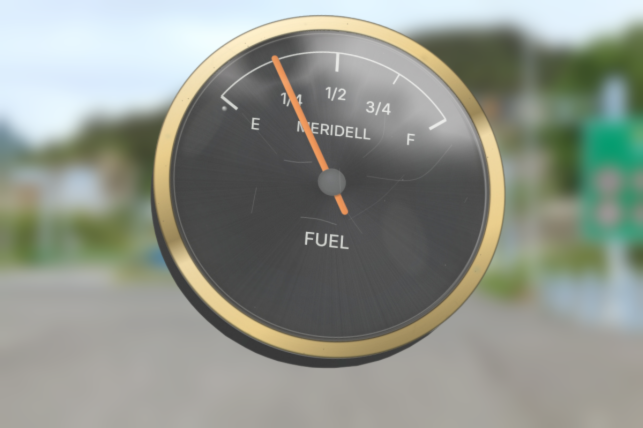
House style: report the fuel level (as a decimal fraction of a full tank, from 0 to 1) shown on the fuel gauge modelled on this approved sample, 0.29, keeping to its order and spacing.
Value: 0.25
